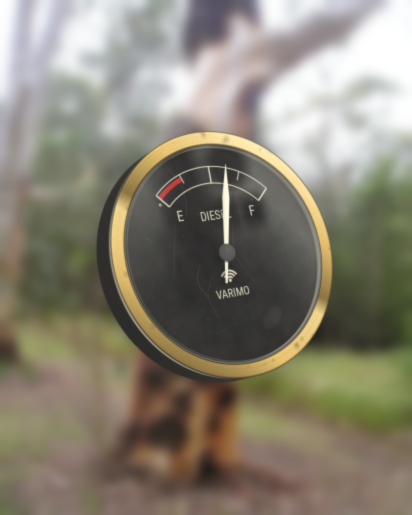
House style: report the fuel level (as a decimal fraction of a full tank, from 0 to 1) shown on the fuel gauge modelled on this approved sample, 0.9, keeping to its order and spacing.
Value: 0.625
